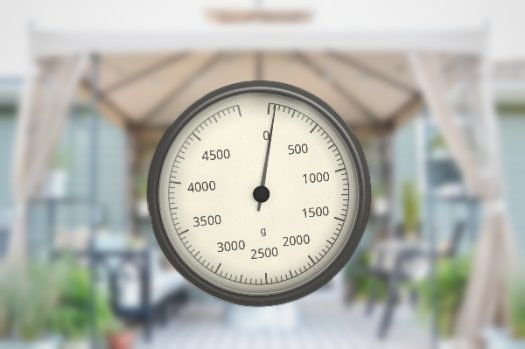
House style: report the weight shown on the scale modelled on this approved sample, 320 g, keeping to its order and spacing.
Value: 50 g
